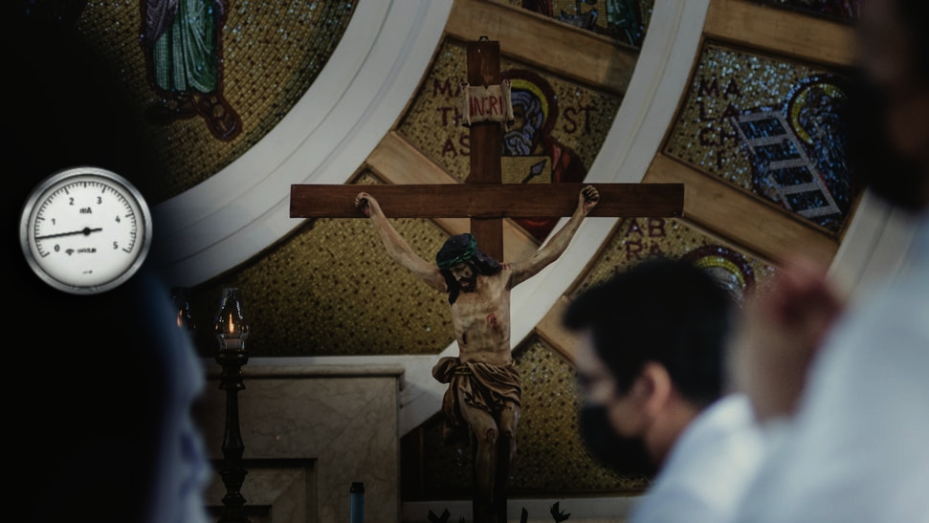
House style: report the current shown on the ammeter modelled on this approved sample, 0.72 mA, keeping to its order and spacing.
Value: 0.5 mA
